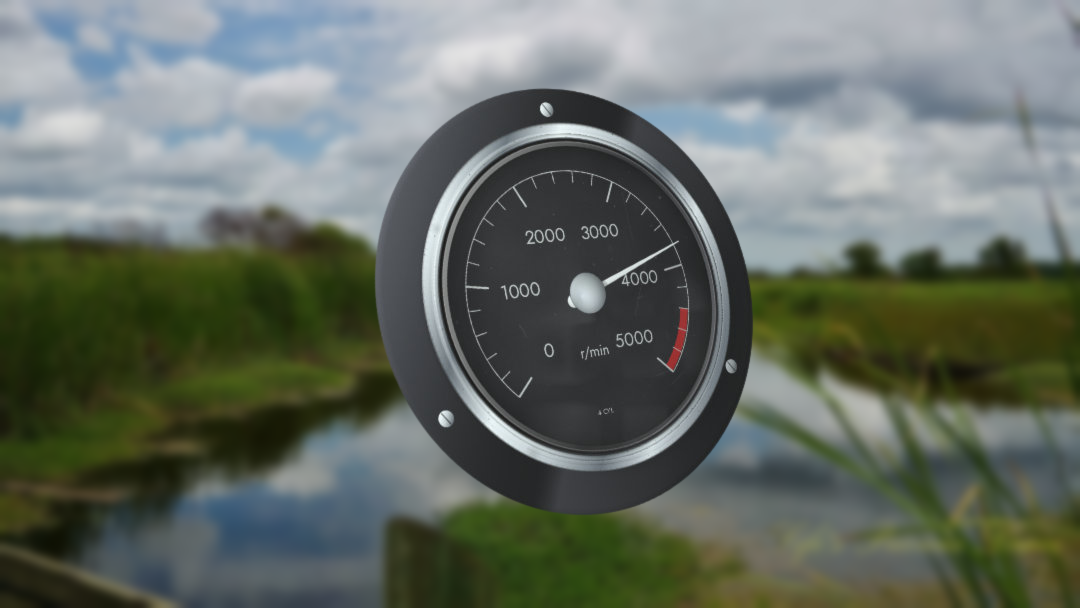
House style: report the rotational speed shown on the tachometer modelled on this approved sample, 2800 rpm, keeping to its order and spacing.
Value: 3800 rpm
